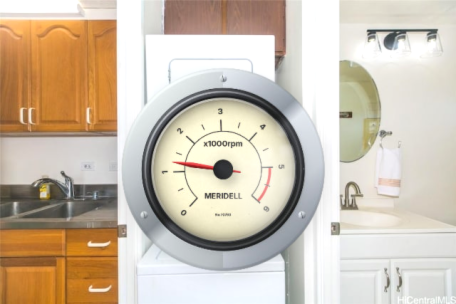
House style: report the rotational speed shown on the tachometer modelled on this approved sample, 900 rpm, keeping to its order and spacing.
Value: 1250 rpm
